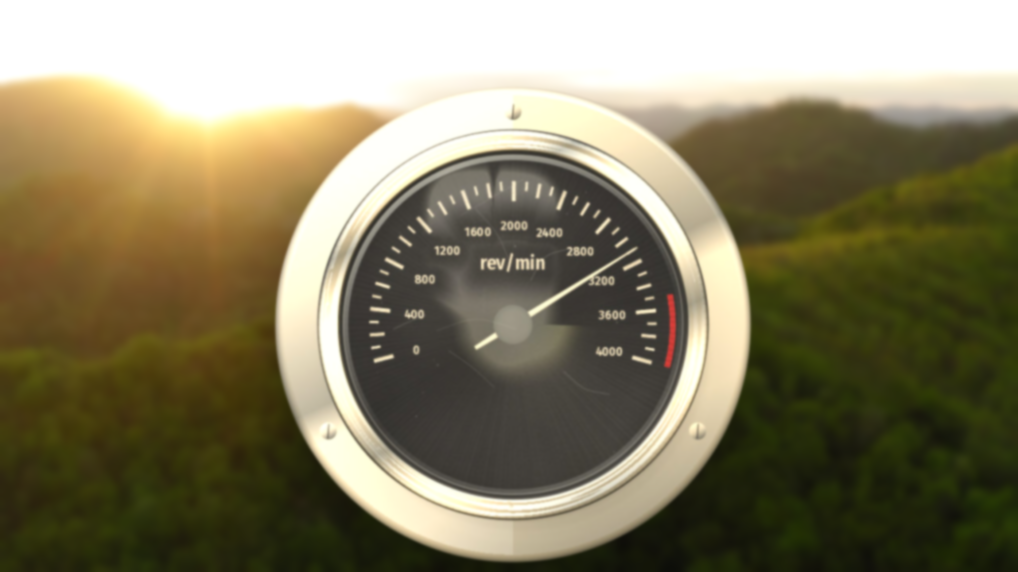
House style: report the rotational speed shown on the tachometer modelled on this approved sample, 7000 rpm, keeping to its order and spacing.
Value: 3100 rpm
